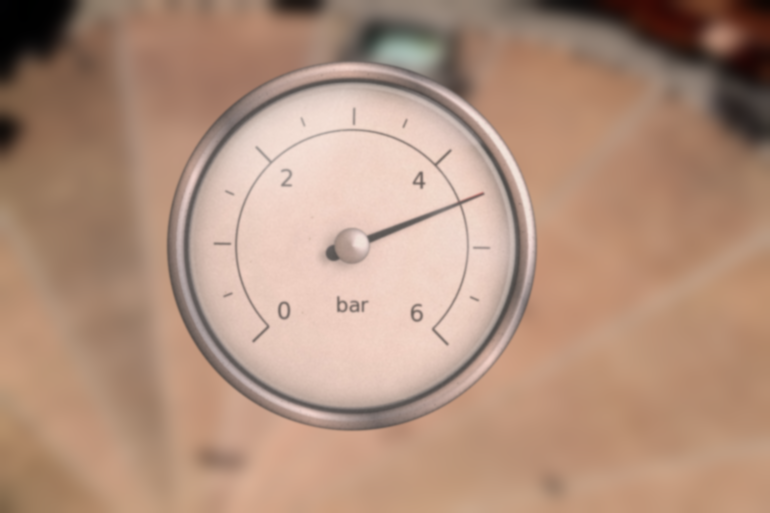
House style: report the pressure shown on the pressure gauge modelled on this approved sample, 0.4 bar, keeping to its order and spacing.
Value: 4.5 bar
